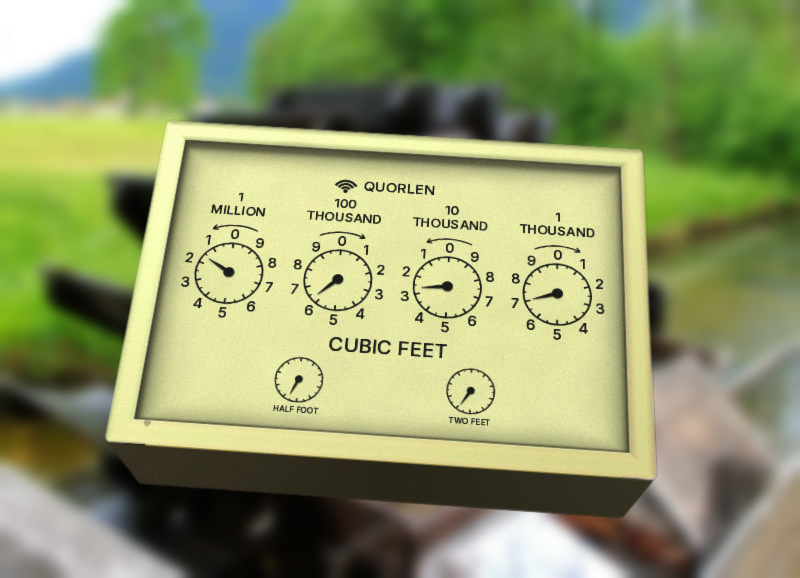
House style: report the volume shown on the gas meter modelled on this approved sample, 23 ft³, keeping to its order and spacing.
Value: 162700 ft³
